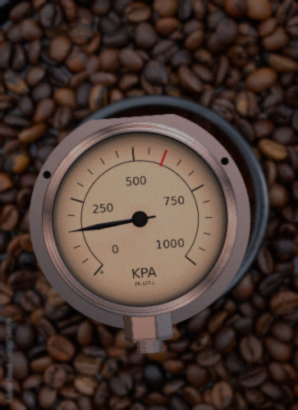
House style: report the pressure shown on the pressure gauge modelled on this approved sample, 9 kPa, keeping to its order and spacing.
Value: 150 kPa
